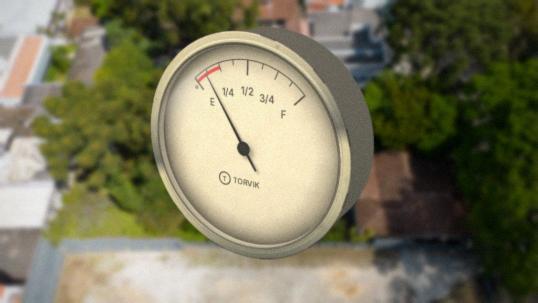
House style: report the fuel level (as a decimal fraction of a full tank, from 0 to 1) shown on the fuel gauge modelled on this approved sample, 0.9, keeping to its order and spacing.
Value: 0.125
